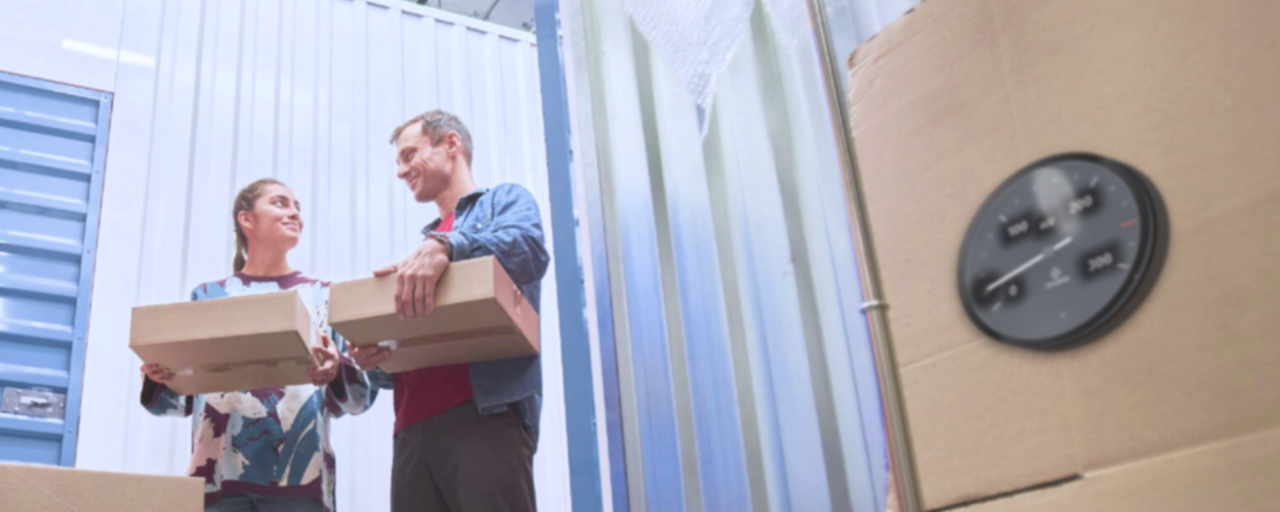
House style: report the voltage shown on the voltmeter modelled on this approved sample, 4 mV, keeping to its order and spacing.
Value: 20 mV
